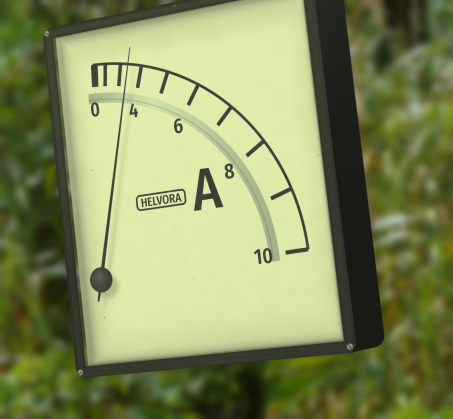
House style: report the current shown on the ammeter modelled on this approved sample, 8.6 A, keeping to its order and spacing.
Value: 3.5 A
